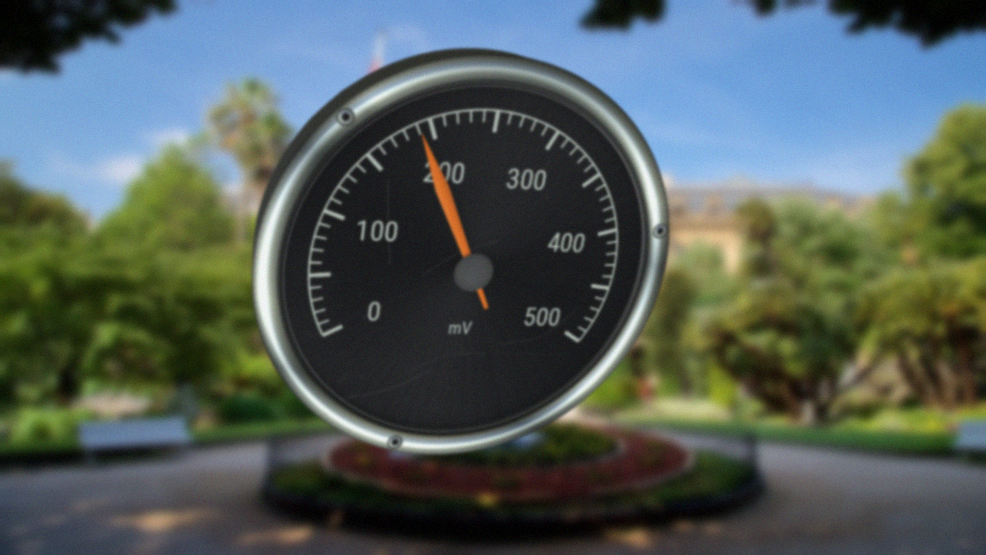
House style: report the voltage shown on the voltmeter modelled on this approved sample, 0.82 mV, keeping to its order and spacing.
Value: 190 mV
